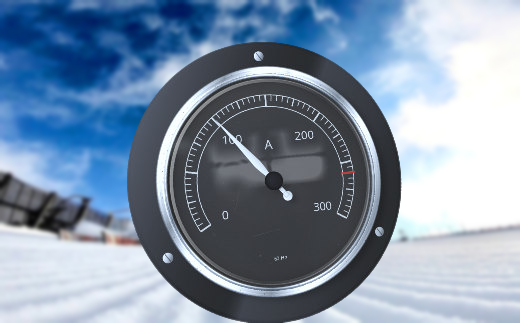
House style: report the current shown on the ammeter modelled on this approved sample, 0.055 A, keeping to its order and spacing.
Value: 100 A
